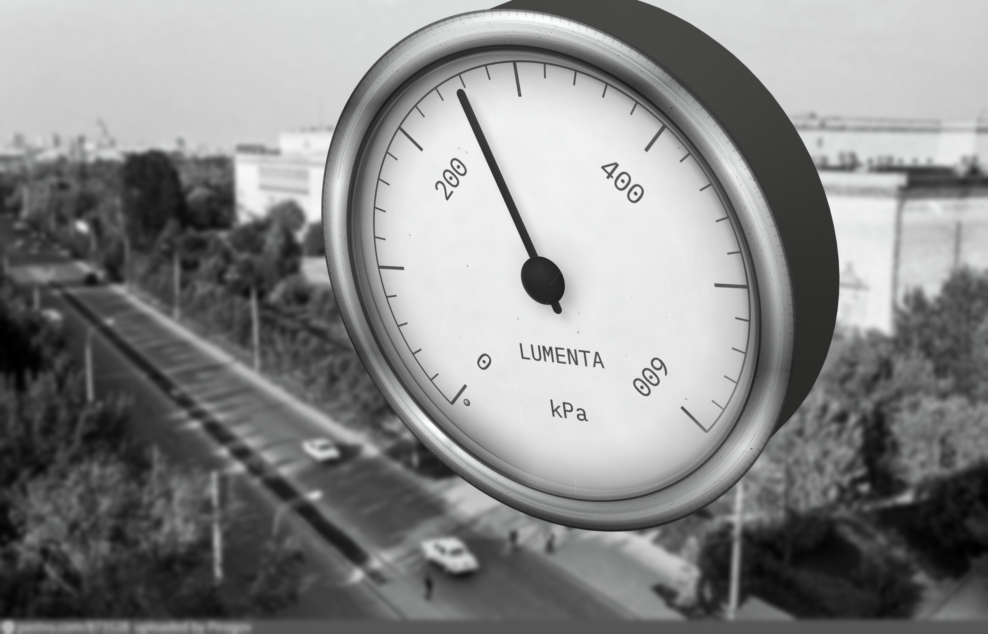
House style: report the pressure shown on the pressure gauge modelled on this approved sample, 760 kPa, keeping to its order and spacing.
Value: 260 kPa
